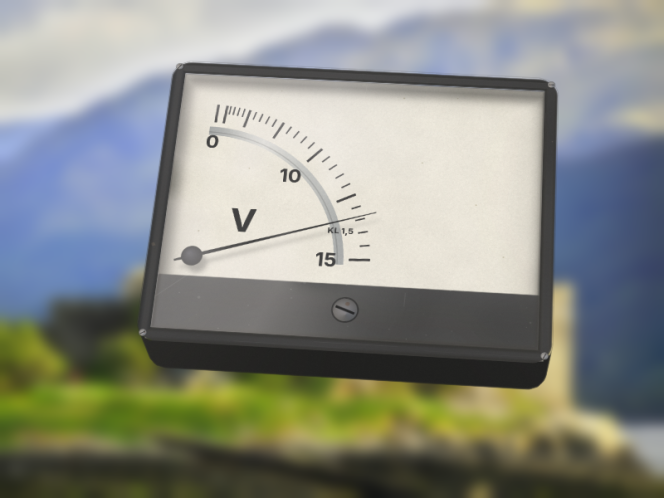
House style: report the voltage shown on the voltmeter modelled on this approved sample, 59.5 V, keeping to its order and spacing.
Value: 13.5 V
